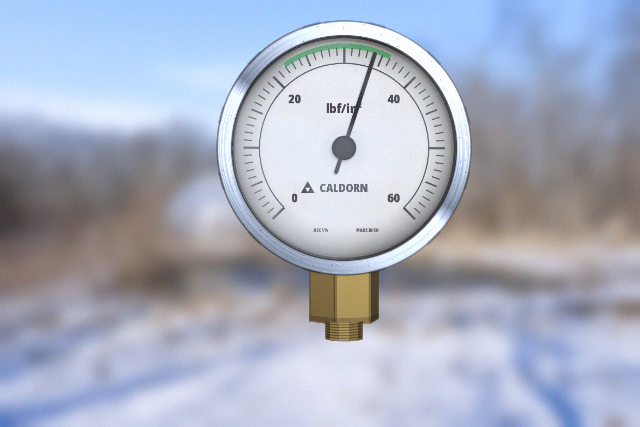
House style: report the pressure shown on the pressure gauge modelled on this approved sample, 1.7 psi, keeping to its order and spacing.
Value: 34 psi
